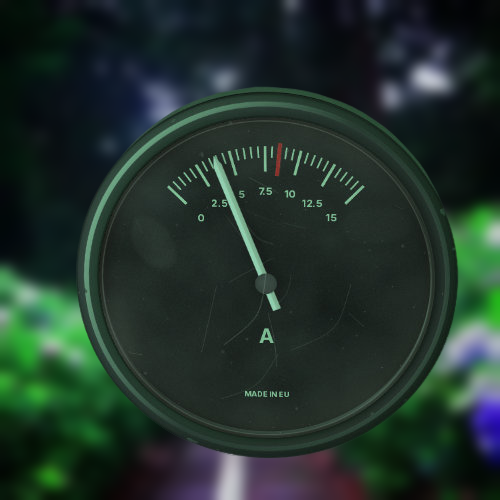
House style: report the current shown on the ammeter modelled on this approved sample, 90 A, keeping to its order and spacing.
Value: 4 A
